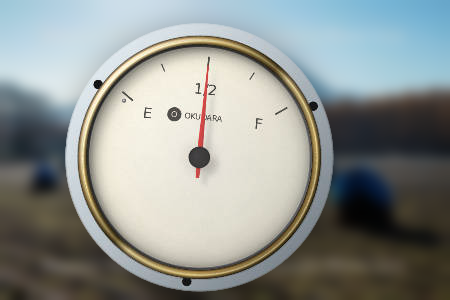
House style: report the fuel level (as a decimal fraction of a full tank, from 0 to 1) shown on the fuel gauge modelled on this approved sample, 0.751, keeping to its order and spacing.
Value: 0.5
